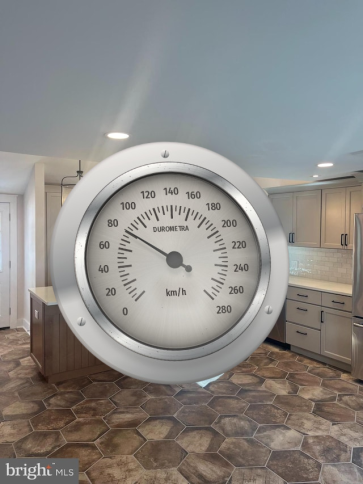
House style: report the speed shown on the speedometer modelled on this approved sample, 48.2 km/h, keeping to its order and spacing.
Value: 80 km/h
